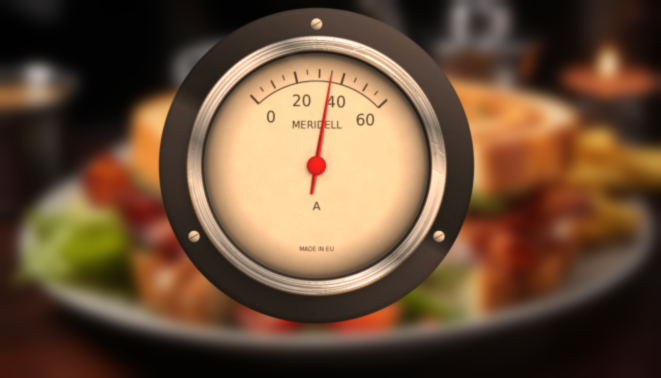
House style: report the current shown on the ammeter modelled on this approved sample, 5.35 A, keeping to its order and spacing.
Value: 35 A
